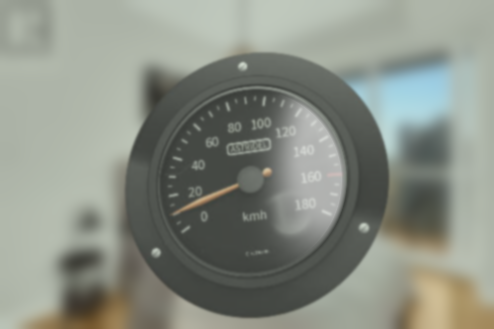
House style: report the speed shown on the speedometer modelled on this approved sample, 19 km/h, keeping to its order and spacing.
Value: 10 km/h
